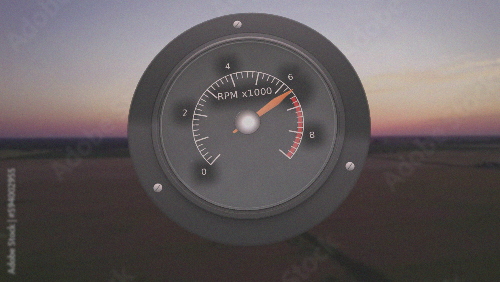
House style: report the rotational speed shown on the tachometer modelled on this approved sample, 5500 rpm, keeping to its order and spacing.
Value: 6400 rpm
